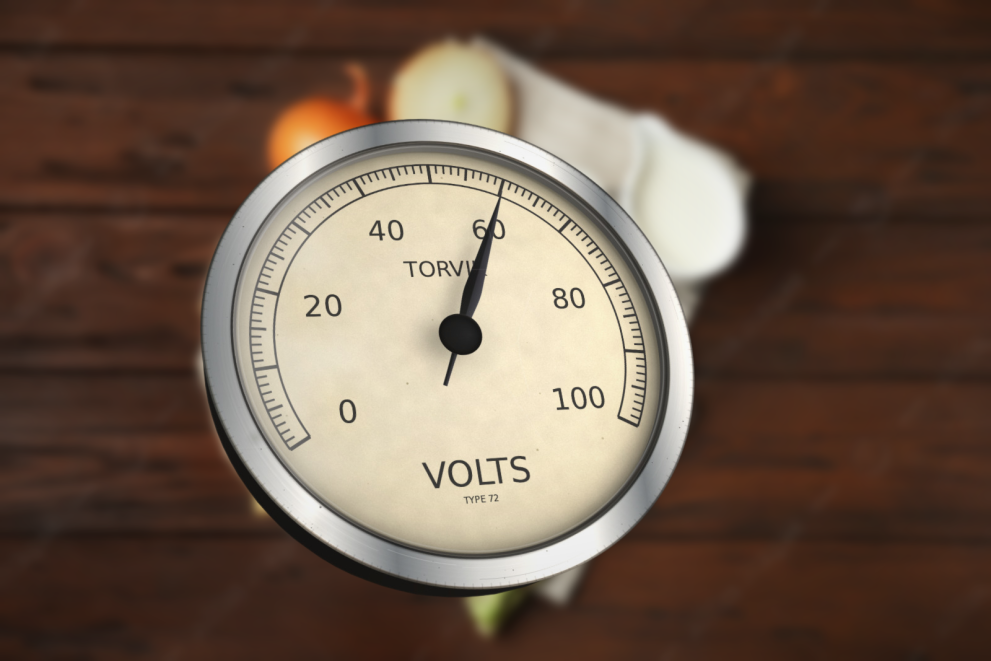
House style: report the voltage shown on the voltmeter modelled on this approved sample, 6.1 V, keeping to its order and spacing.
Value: 60 V
